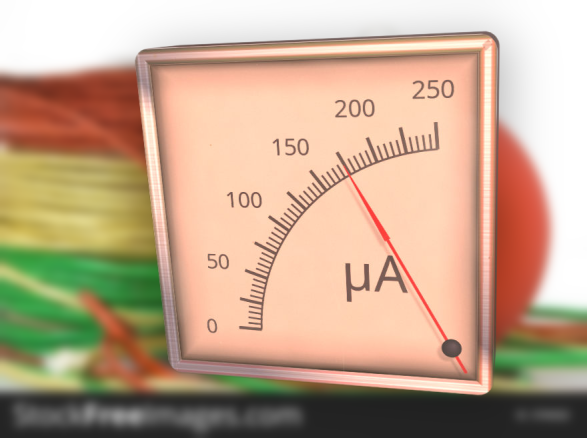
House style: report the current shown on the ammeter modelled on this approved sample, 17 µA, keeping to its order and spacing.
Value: 175 µA
